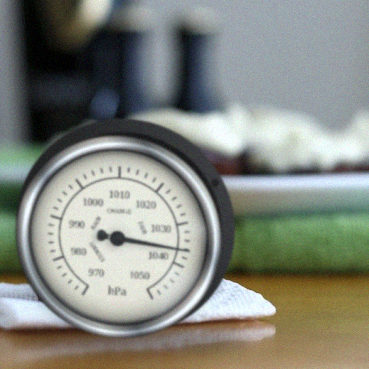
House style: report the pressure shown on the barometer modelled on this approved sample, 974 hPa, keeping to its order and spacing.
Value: 1036 hPa
